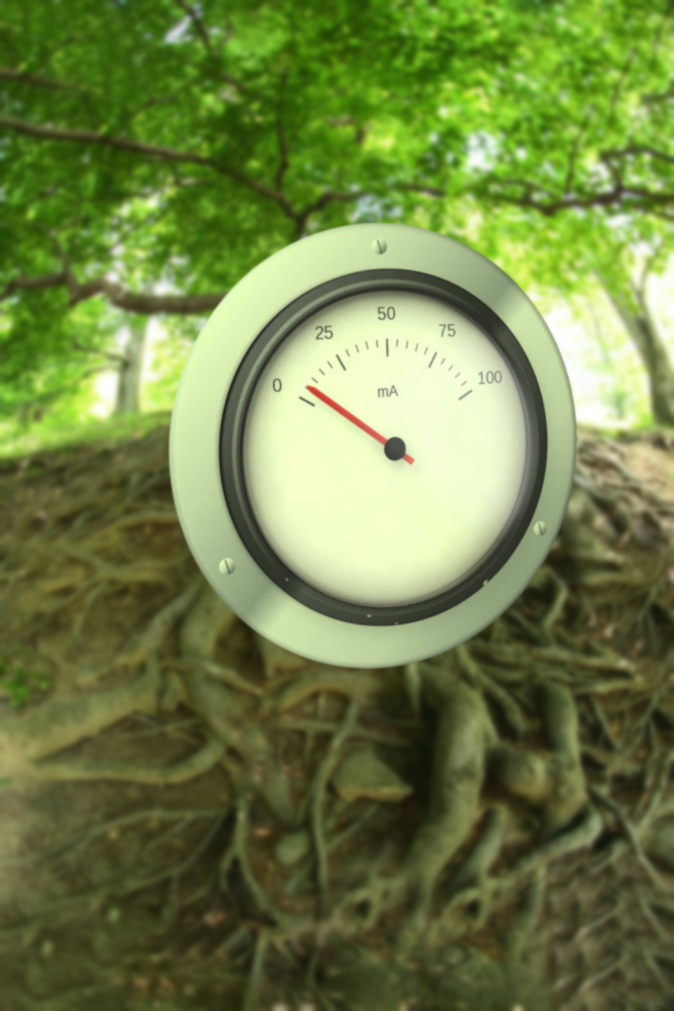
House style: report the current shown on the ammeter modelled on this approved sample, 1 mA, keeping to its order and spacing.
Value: 5 mA
